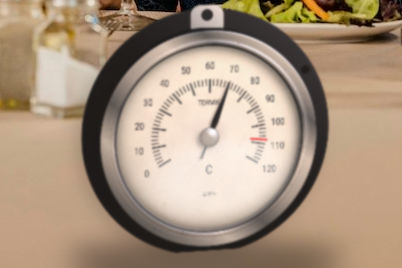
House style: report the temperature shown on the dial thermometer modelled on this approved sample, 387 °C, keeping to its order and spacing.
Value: 70 °C
